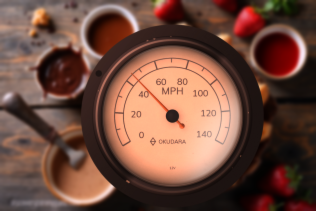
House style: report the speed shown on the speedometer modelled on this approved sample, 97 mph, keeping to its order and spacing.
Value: 45 mph
